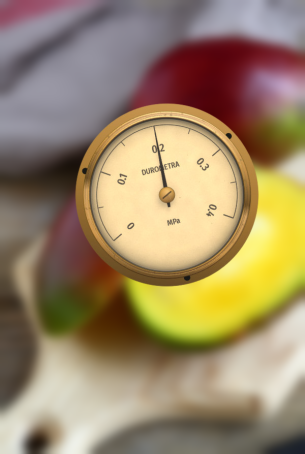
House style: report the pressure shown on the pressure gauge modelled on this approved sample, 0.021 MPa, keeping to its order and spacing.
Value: 0.2 MPa
